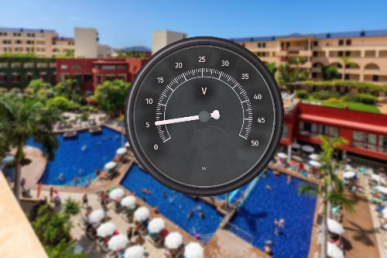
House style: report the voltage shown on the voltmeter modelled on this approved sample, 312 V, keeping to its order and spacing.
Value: 5 V
